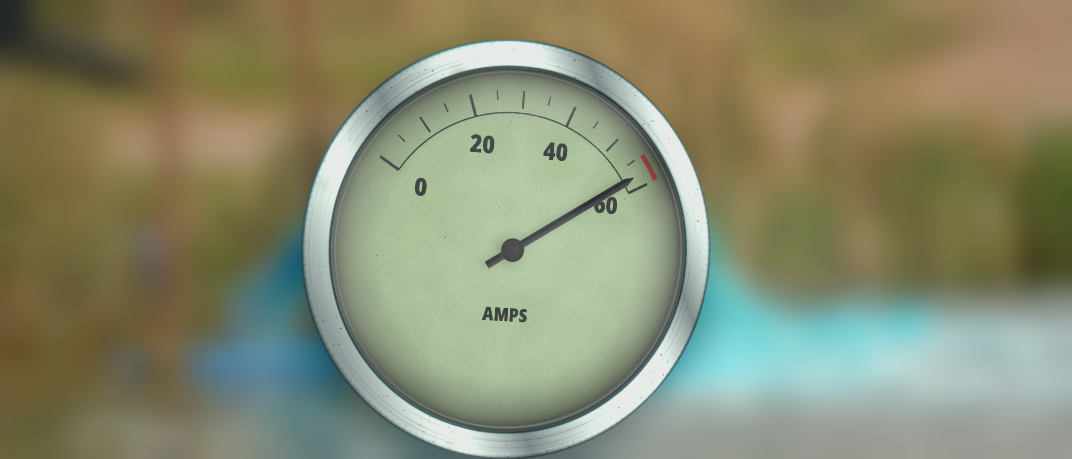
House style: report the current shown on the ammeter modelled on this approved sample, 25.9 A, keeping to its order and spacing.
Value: 57.5 A
